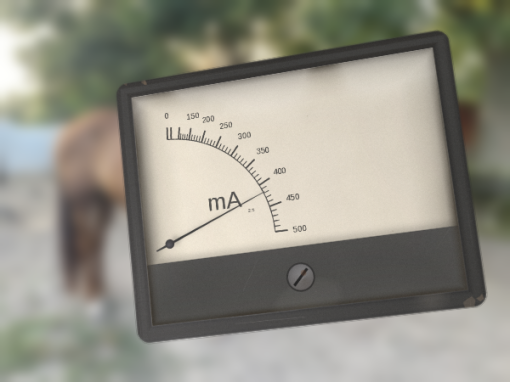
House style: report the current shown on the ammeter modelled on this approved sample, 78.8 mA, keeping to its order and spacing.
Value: 420 mA
